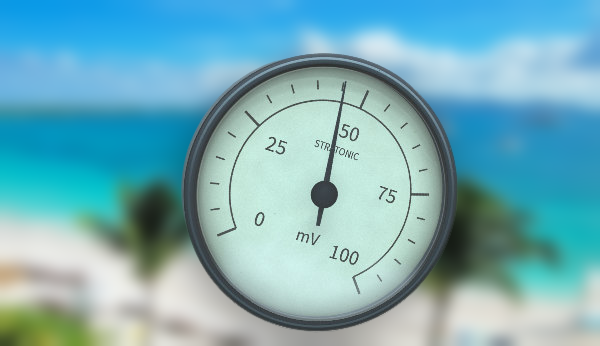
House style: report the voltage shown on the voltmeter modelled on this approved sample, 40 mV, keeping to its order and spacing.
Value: 45 mV
